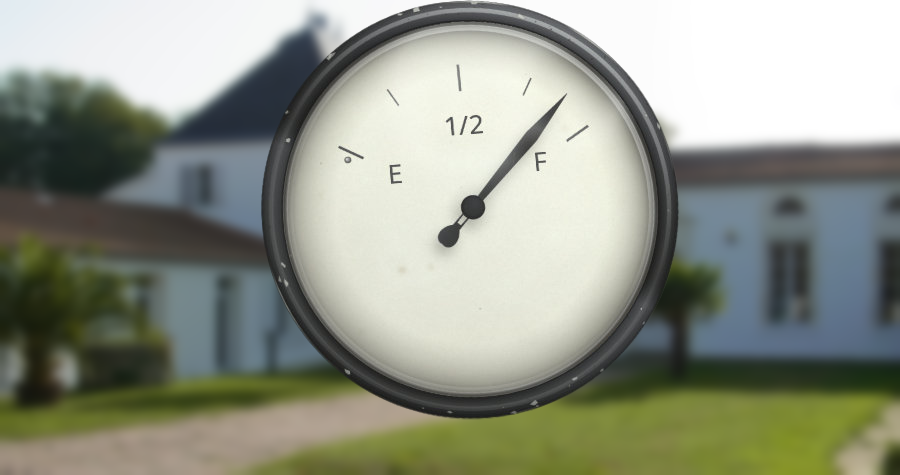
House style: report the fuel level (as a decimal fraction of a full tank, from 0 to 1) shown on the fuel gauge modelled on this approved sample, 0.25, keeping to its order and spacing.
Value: 0.875
